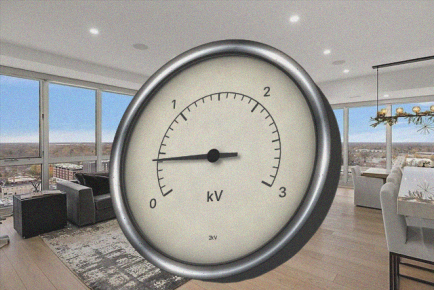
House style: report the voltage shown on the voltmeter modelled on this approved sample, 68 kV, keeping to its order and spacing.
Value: 0.4 kV
